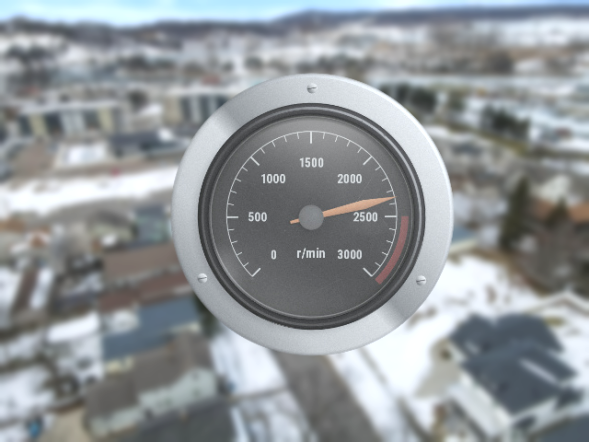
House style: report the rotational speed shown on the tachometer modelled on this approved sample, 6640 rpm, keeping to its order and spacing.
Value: 2350 rpm
